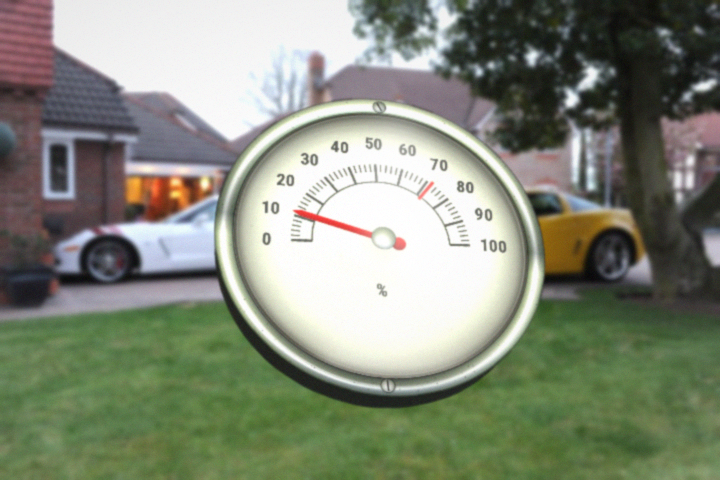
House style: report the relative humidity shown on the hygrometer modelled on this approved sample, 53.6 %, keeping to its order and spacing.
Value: 10 %
